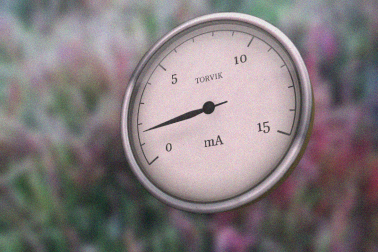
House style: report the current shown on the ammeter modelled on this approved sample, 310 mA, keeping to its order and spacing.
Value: 1.5 mA
